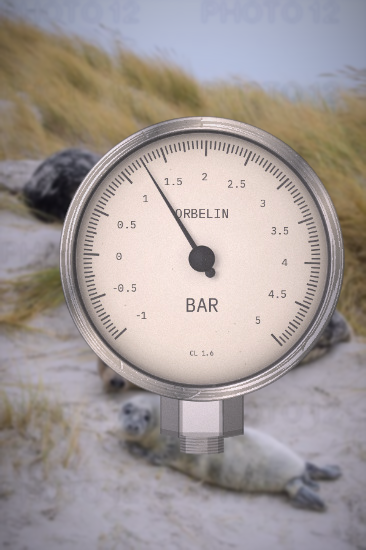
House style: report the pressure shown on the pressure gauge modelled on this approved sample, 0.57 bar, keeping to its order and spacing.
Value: 1.25 bar
